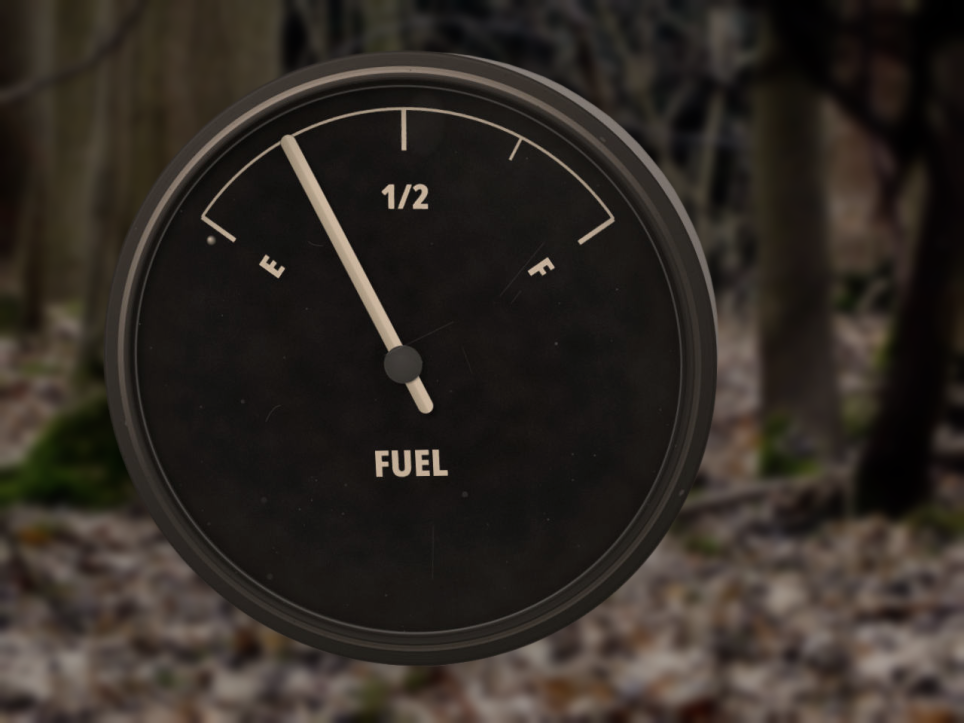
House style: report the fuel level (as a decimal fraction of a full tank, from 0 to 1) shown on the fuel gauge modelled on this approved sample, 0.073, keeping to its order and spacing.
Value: 0.25
